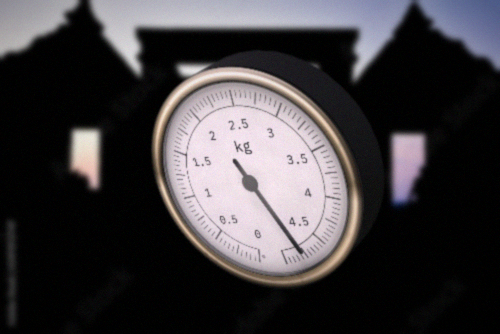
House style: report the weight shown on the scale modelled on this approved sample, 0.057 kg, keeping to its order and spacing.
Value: 4.75 kg
